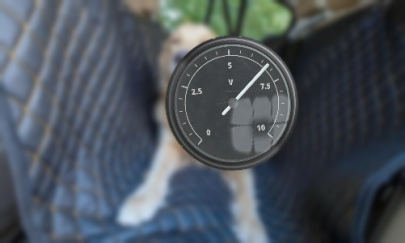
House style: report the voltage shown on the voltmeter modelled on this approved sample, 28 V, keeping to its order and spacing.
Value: 6.75 V
